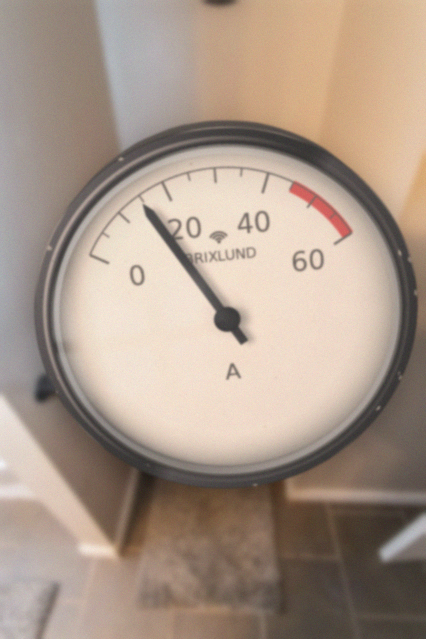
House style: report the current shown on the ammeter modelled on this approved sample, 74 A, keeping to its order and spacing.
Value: 15 A
